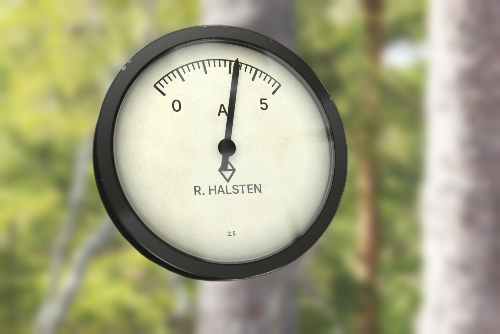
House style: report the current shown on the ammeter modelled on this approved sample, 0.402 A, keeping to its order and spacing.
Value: 3.2 A
